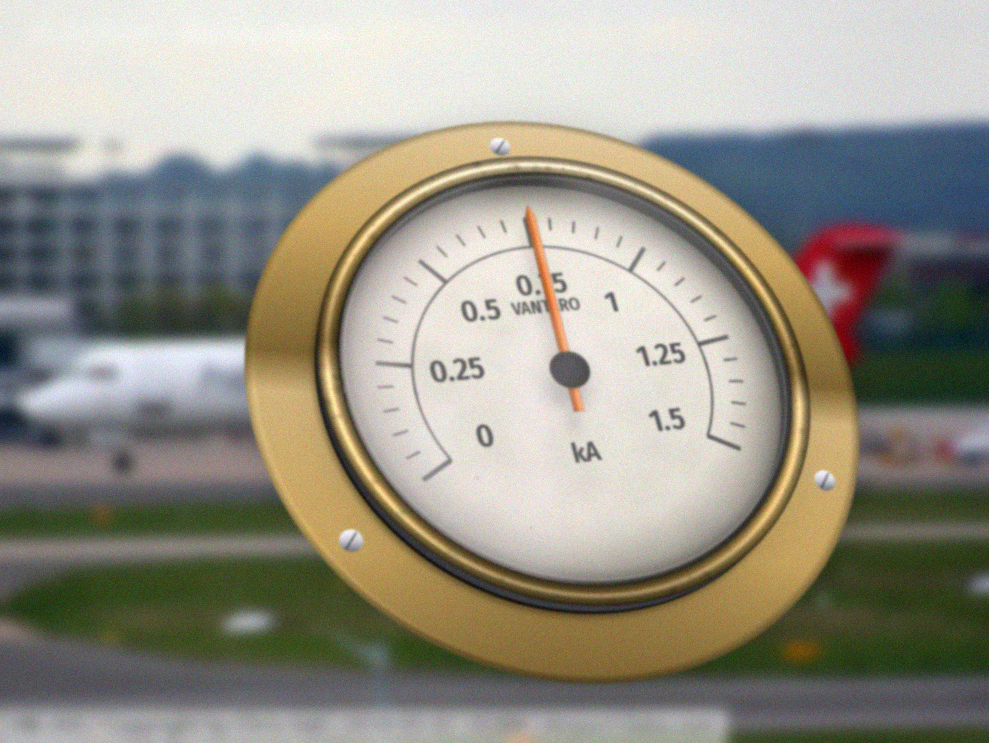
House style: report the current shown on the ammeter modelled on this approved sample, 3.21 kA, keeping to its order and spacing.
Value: 0.75 kA
